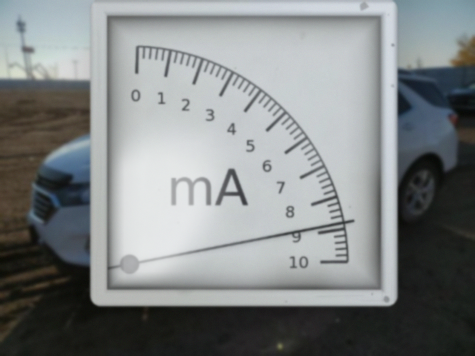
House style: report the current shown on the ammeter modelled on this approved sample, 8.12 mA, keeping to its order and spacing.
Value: 8.8 mA
